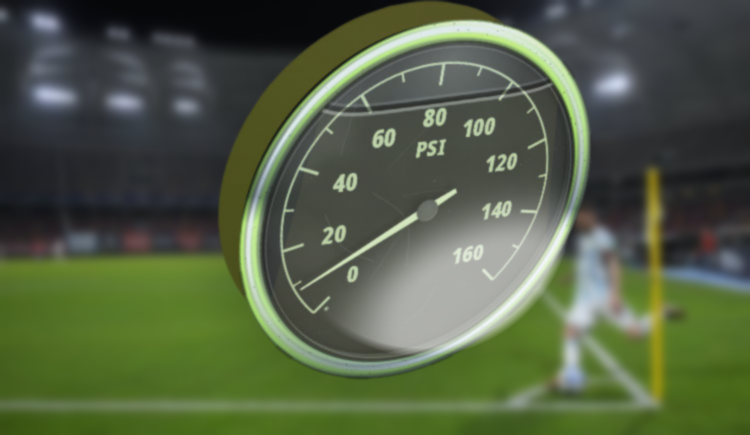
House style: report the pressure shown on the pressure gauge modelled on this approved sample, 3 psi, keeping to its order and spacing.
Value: 10 psi
